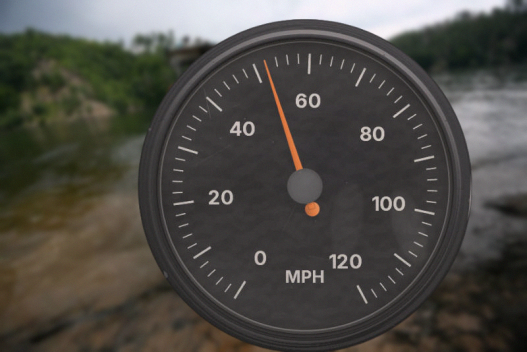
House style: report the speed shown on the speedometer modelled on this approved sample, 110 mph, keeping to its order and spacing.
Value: 52 mph
